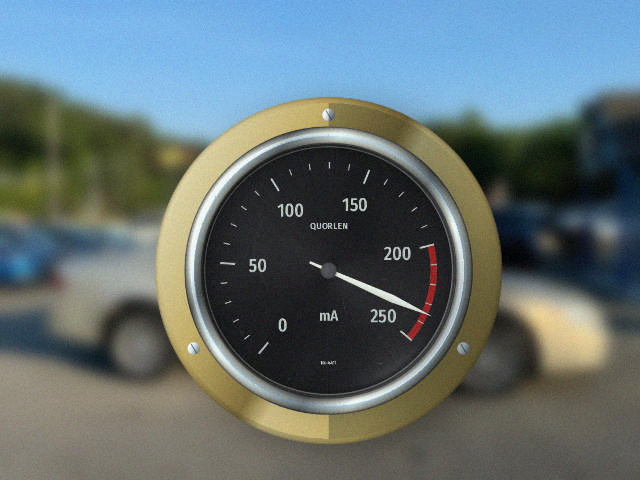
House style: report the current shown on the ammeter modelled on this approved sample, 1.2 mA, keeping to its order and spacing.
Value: 235 mA
